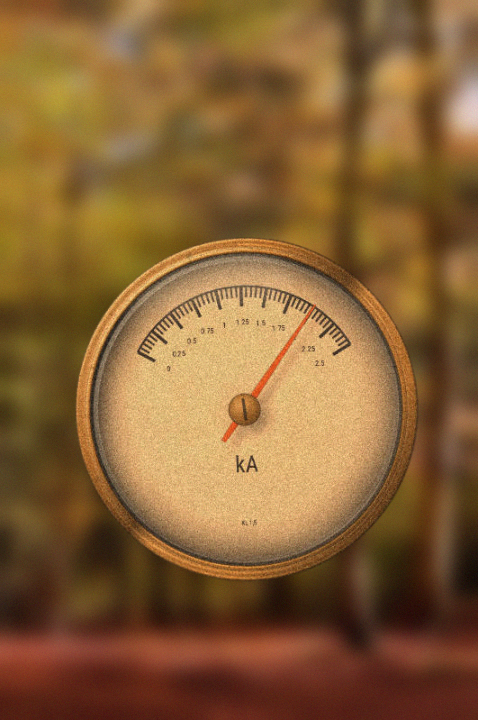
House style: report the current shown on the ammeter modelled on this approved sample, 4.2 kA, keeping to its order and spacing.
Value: 2 kA
